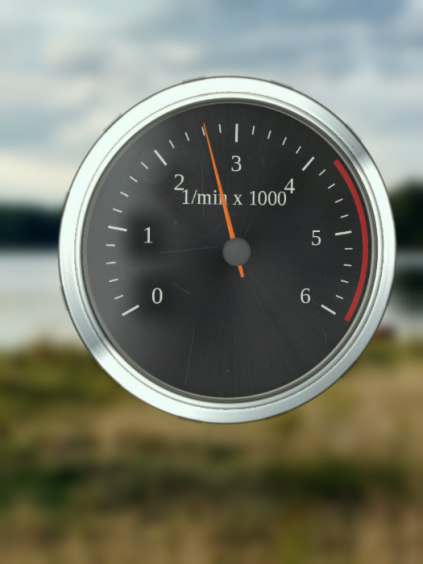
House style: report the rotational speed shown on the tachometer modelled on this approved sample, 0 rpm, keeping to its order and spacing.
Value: 2600 rpm
